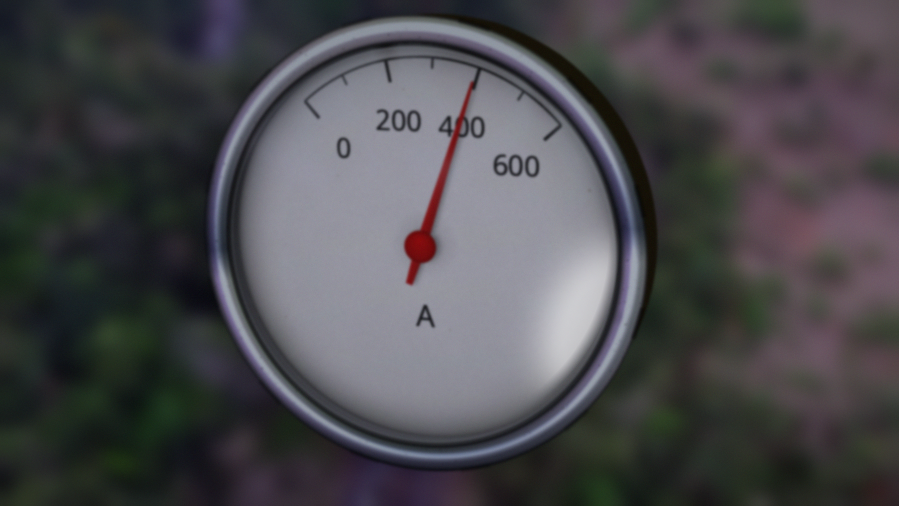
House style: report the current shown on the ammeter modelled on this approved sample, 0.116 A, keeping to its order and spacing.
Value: 400 A
